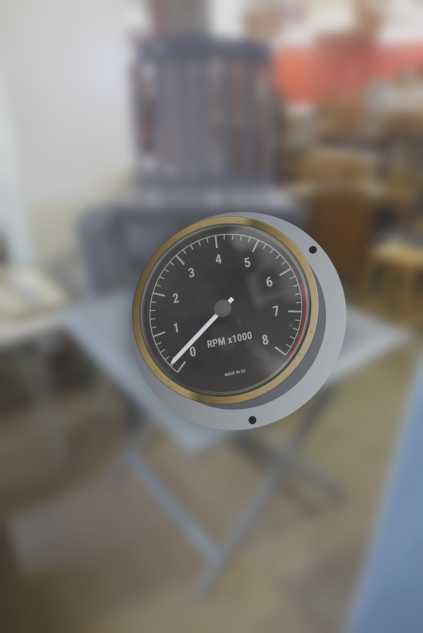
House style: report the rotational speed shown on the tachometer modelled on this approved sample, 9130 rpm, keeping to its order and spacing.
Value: 200 rpm
